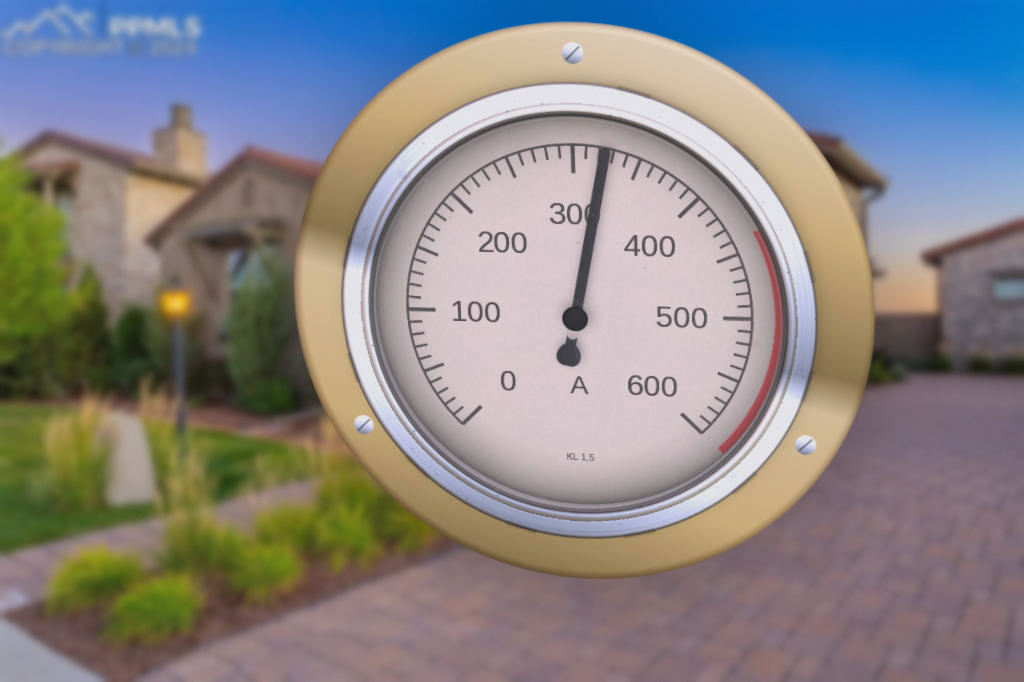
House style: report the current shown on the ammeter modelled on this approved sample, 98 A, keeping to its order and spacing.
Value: 325 A
